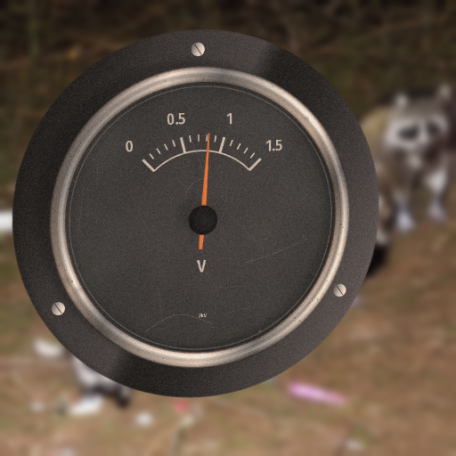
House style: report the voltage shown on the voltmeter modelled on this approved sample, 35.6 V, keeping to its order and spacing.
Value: 0.8 V
